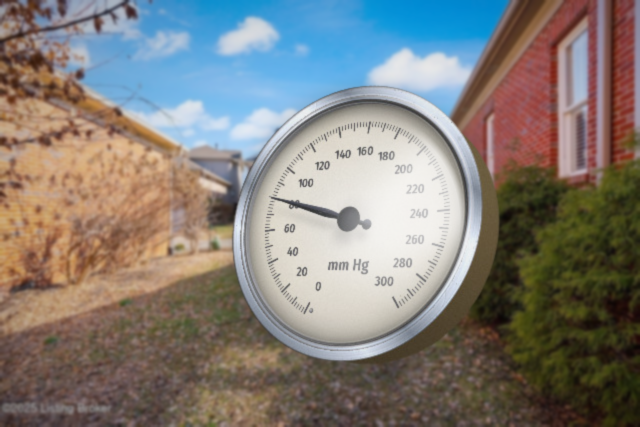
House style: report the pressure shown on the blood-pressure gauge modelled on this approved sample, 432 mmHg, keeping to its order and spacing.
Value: 80 mmHg
